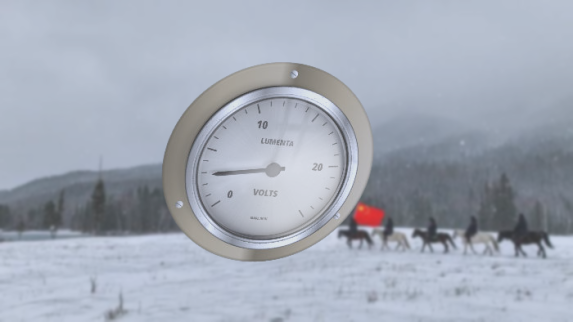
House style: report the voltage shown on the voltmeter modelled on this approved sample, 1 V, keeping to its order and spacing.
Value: 3 V
